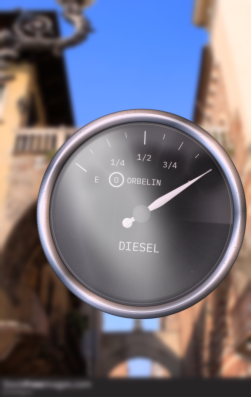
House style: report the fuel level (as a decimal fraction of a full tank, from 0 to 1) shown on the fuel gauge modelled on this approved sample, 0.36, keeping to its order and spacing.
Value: 1
